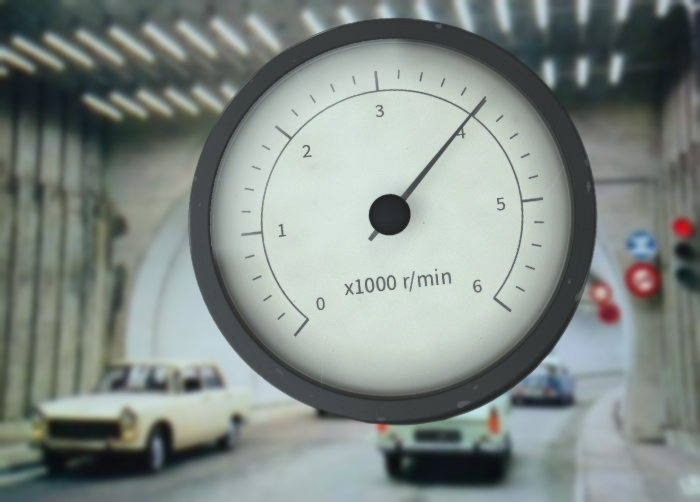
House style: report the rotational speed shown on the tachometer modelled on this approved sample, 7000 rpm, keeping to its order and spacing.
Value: 4000 rpm
